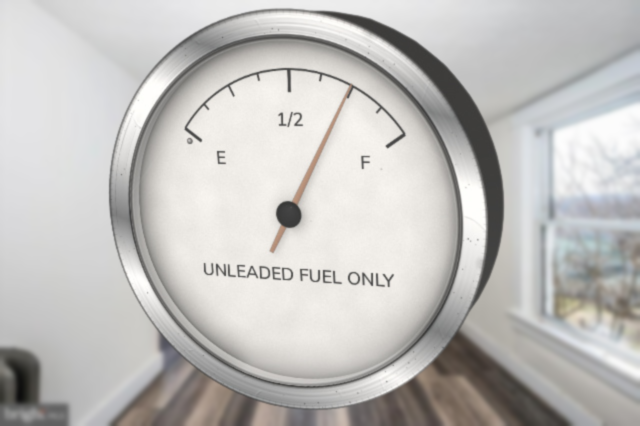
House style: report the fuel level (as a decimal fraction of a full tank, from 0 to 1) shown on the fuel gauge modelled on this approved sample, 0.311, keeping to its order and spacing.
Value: 0.75
